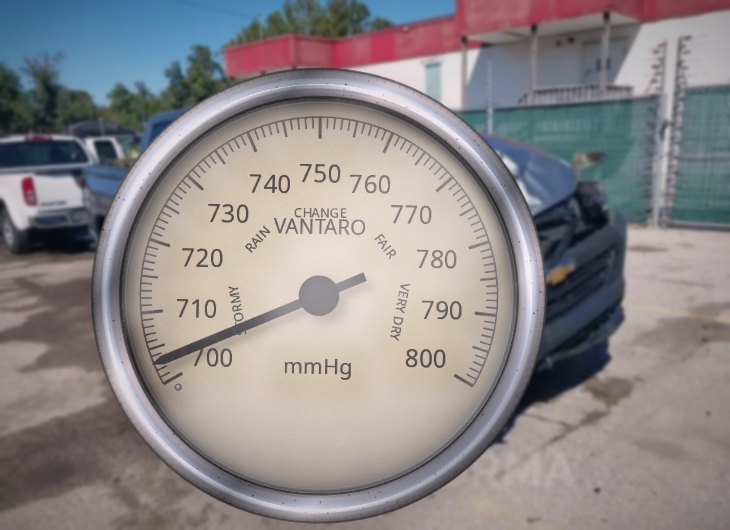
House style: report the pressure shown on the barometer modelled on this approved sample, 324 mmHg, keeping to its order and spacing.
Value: 703 mmHg
